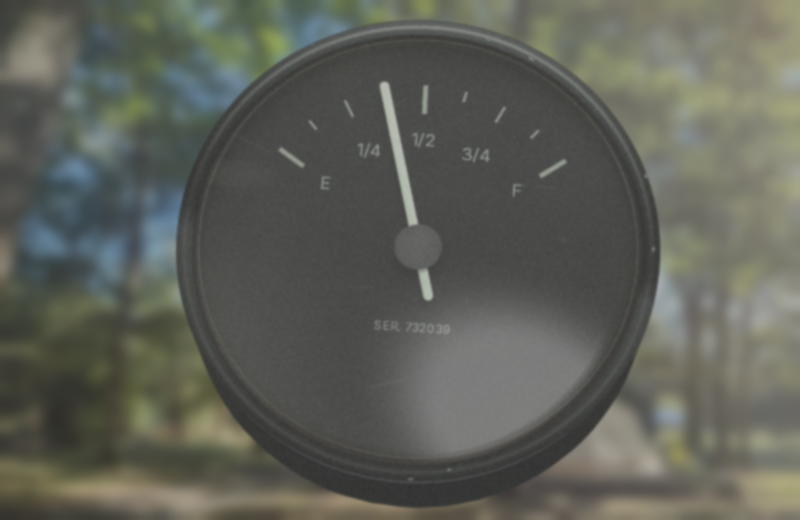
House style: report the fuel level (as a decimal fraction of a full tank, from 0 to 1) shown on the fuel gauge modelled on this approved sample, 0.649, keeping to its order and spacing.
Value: 0.375
